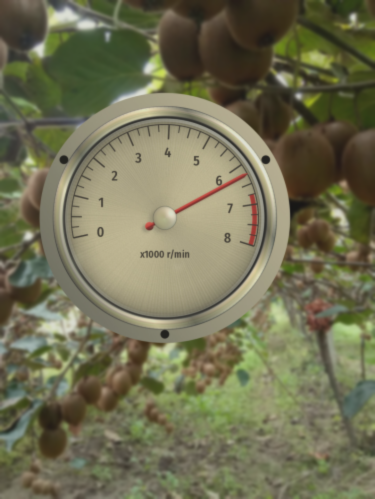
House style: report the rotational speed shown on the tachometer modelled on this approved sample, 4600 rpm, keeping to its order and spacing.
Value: 6250 rpm
